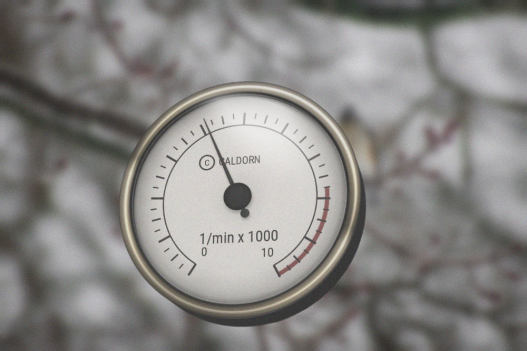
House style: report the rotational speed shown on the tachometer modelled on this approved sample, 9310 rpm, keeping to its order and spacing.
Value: 4125 rpm
